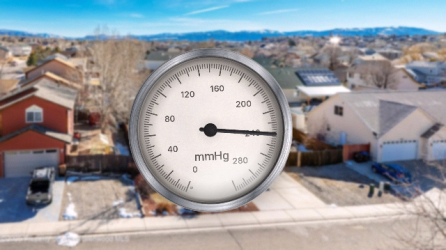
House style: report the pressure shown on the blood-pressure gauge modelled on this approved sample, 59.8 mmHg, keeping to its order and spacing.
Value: 240 mmHg
